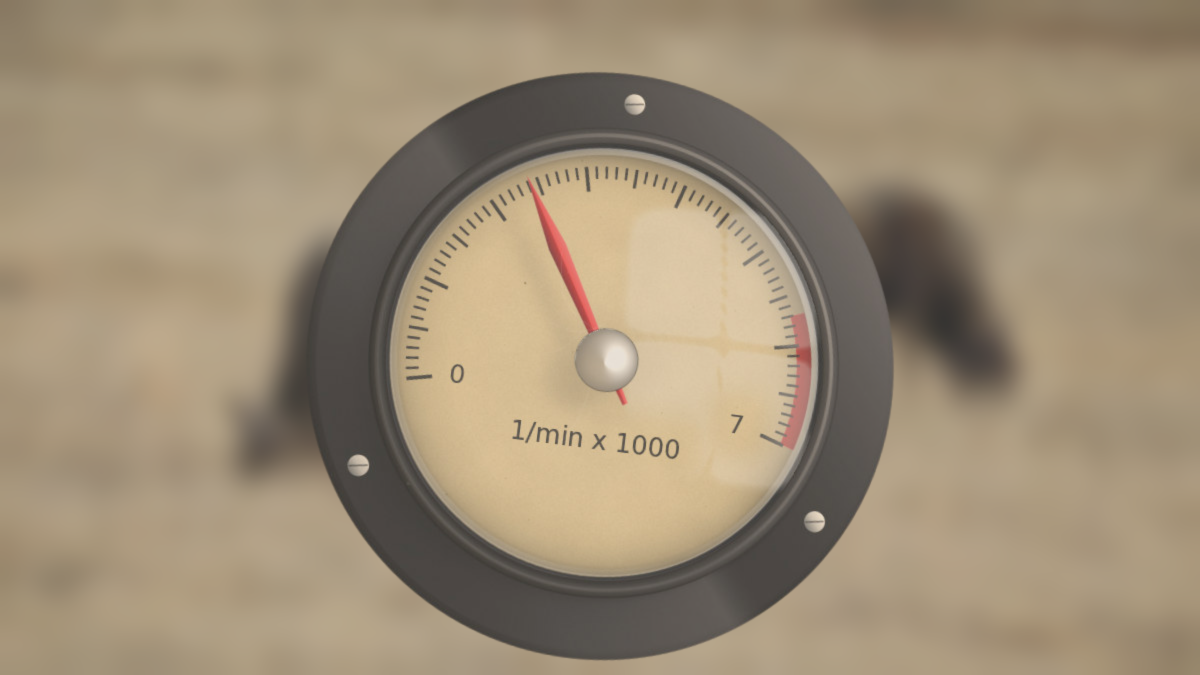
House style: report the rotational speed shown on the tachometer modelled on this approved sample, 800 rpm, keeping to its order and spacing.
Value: 2400 rpm
